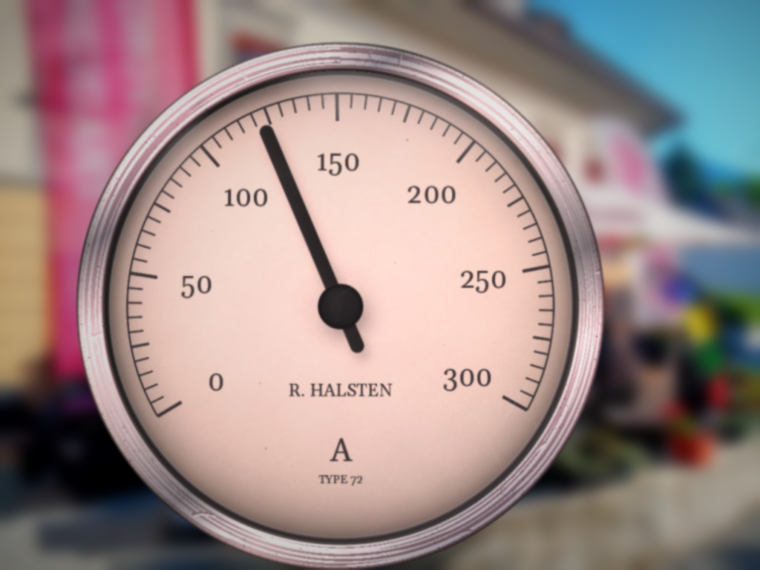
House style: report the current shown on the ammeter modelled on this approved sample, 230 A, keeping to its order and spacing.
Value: 122.5 A
